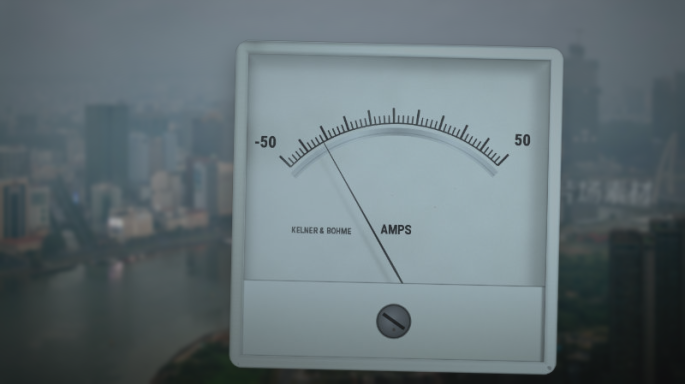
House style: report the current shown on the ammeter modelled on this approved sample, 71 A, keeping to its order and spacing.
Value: -32 A
